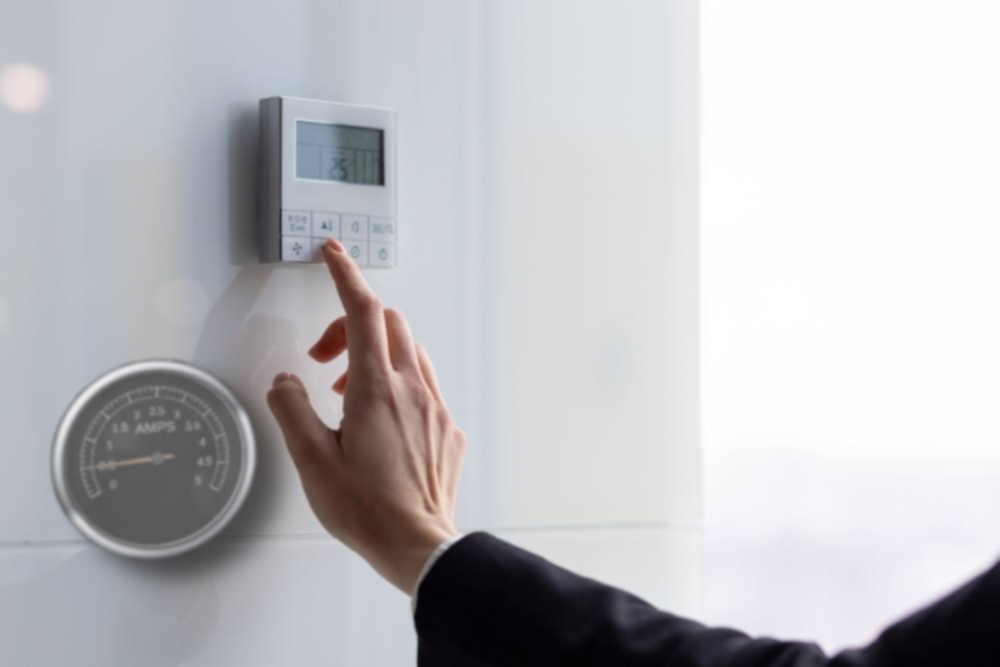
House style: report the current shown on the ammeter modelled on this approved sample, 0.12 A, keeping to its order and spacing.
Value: 0.5 A
